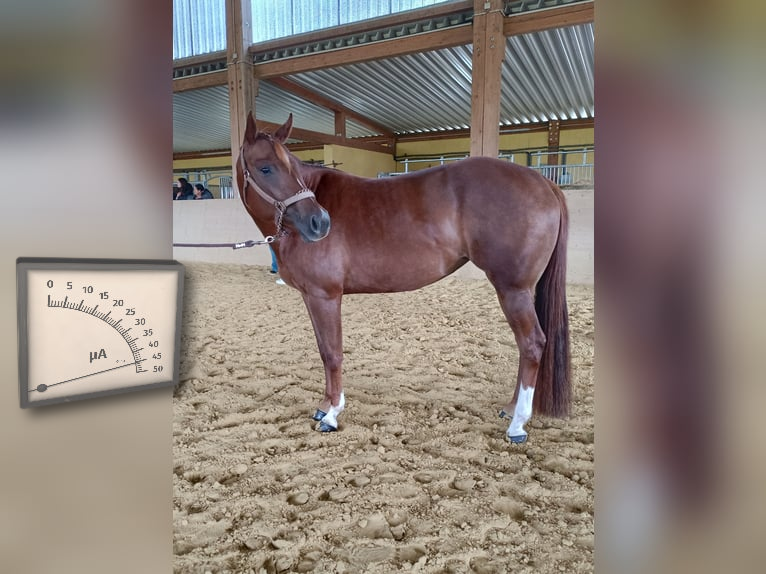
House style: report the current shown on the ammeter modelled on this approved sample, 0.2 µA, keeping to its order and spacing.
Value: 45 µA
